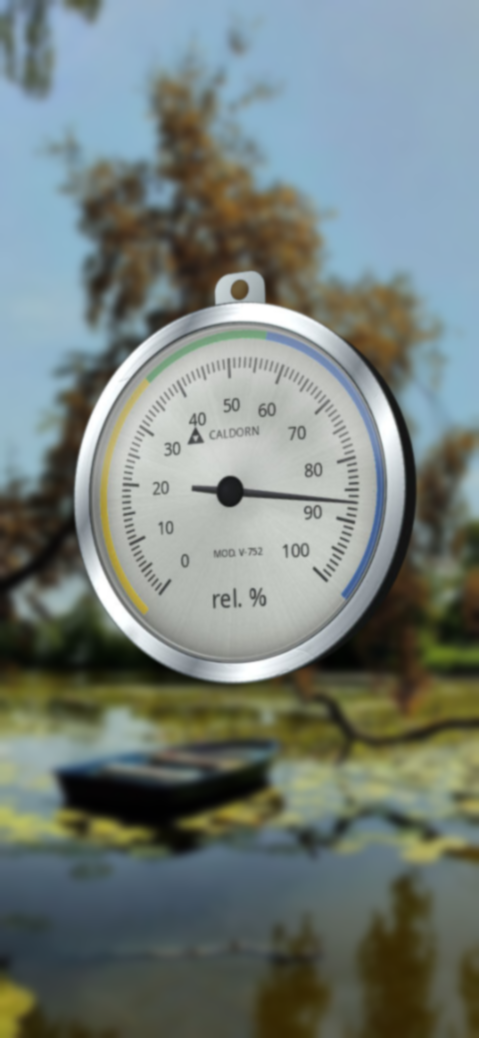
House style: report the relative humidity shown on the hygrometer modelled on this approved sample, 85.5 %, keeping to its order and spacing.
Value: 87 %
